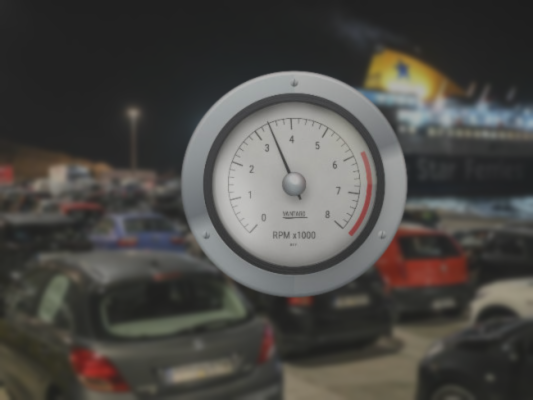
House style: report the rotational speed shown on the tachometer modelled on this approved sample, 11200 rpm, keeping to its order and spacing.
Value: 3400 rpm
